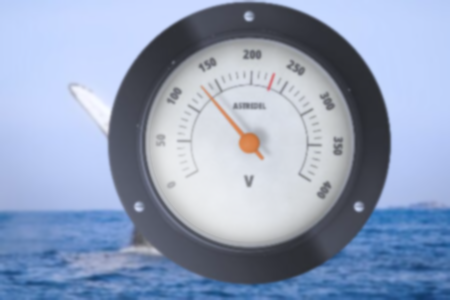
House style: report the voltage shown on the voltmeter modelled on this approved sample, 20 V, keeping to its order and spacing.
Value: 130 V
